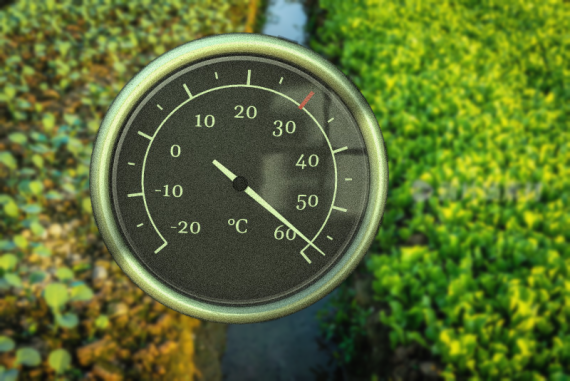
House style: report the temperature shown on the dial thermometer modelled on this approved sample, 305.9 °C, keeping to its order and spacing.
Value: 57.5 °C
